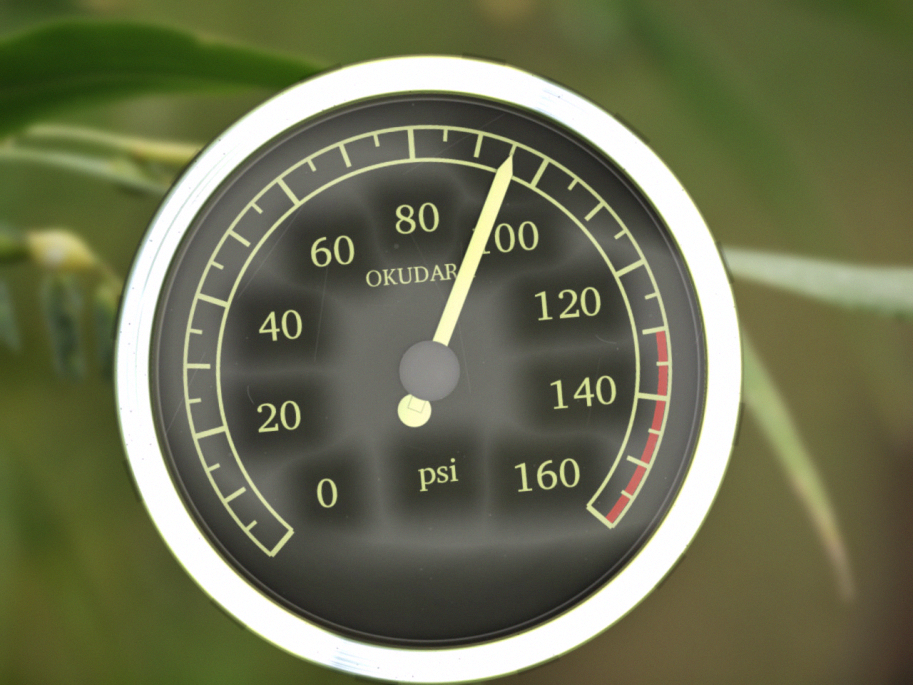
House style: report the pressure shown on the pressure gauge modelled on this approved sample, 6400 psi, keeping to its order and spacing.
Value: 95 psi
